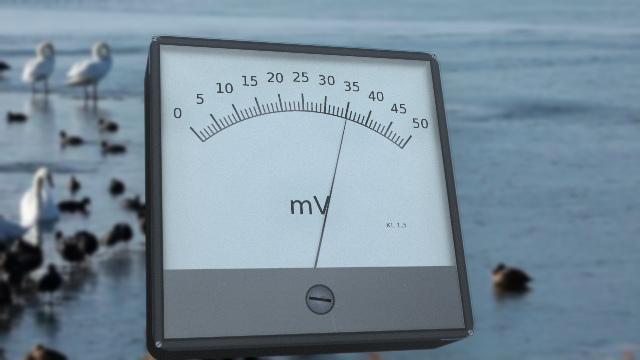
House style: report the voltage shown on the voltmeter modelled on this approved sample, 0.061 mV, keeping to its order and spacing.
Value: 35 mV
